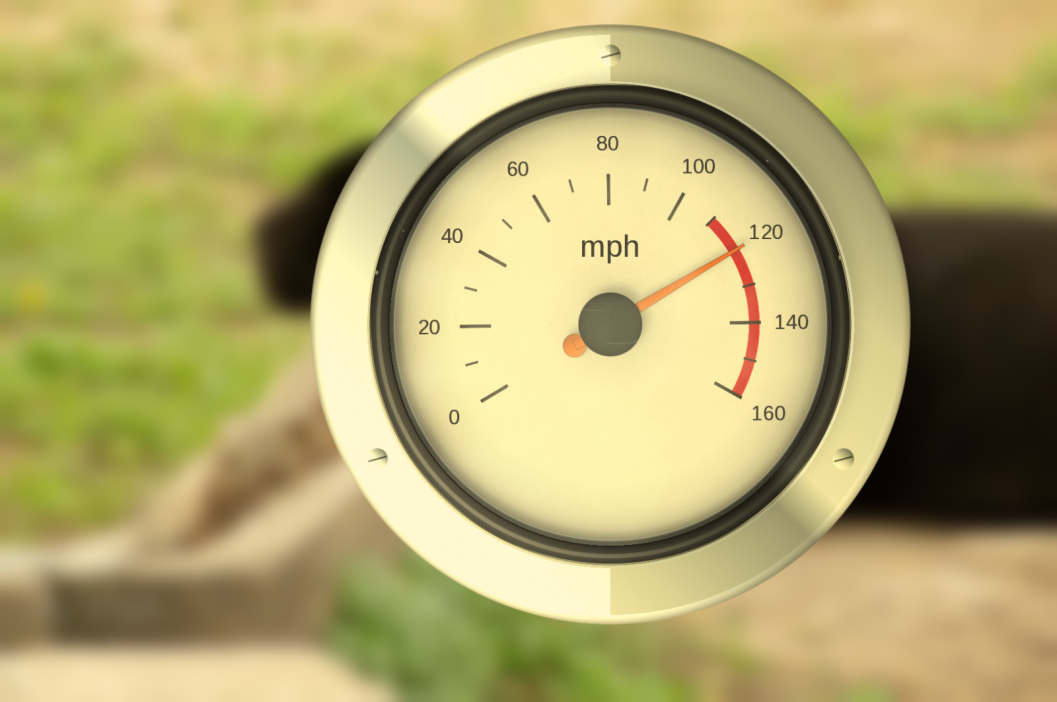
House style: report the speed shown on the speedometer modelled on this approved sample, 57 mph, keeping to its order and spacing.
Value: 120 mph
